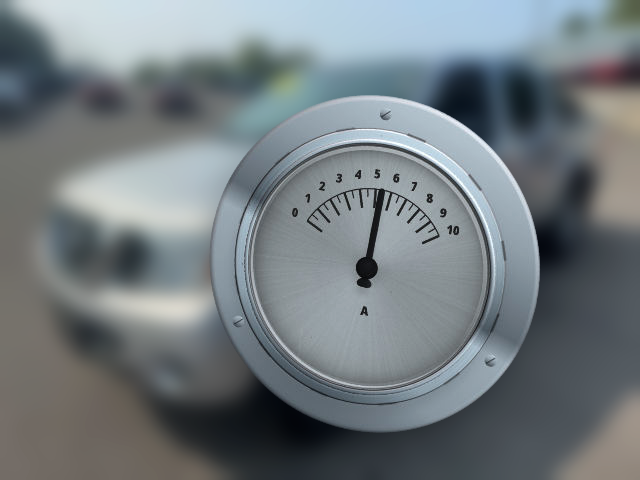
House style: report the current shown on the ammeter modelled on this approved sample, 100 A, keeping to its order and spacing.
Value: 5.5 A
